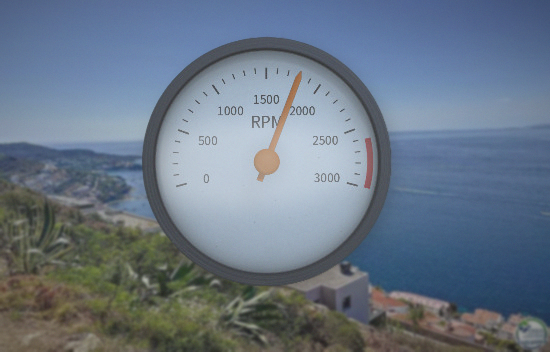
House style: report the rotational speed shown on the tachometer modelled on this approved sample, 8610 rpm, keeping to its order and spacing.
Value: 1800 rpm
